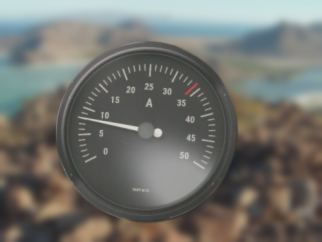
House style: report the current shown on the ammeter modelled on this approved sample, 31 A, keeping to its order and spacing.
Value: 8 A
